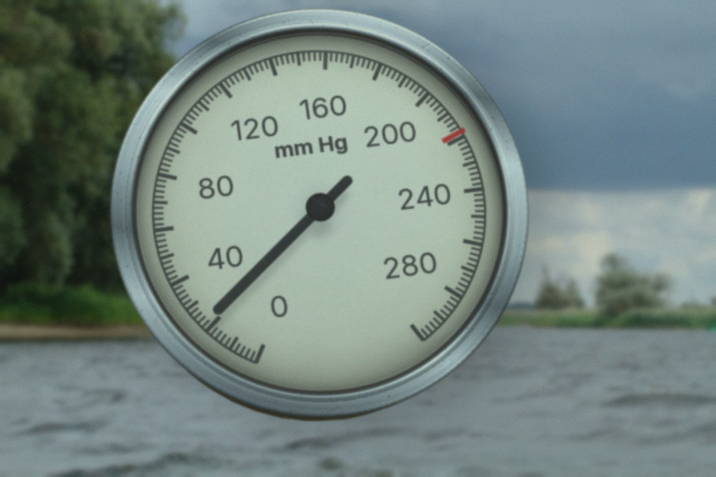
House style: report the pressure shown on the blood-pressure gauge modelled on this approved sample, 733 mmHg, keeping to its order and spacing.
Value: 22 mmHg
